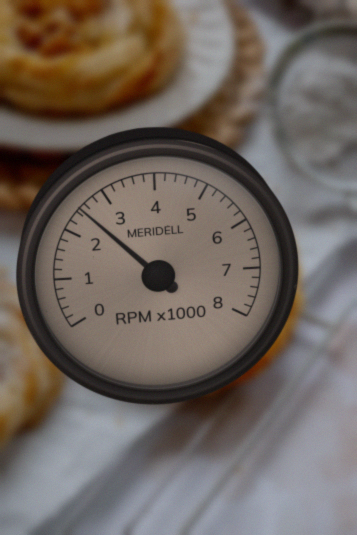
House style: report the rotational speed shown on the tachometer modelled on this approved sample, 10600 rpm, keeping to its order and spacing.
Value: 2500 rpm
